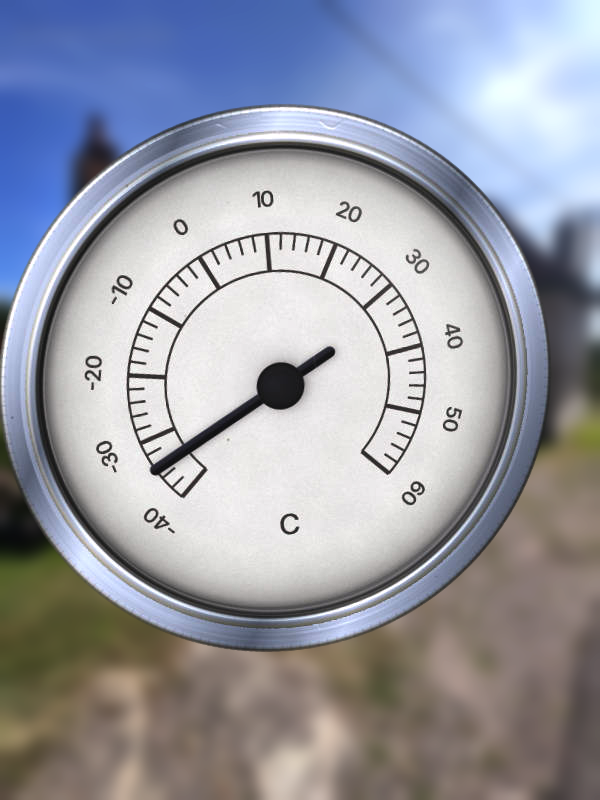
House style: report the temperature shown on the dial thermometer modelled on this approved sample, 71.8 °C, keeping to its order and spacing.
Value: -34 °C
